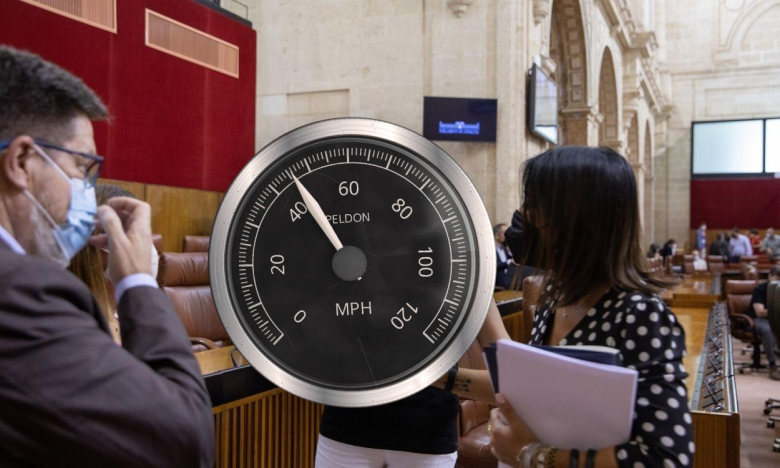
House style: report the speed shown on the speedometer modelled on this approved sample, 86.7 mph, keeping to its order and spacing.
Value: 46 mph
